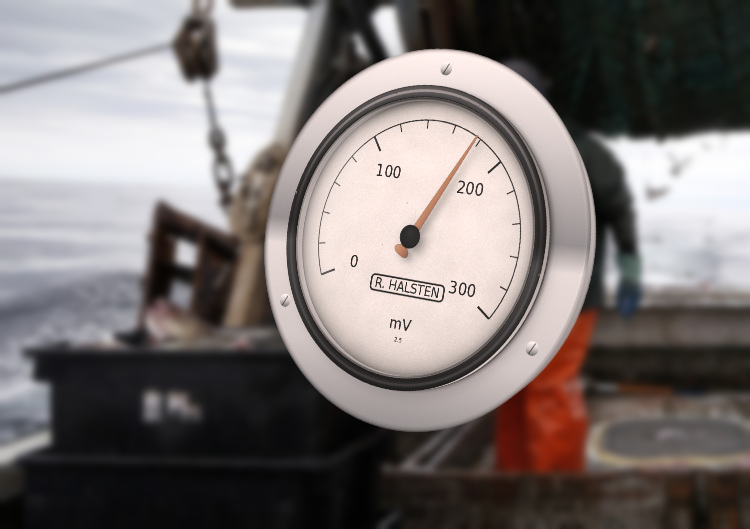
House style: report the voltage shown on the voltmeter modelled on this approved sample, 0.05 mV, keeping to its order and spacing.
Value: 180 mV
